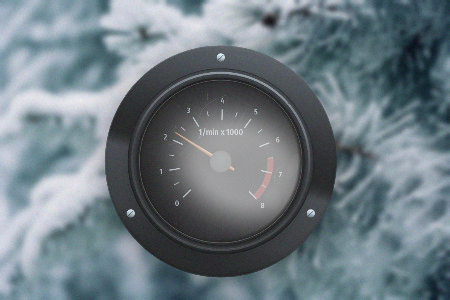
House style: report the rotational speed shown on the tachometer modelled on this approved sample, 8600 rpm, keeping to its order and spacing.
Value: 2250 rpm
